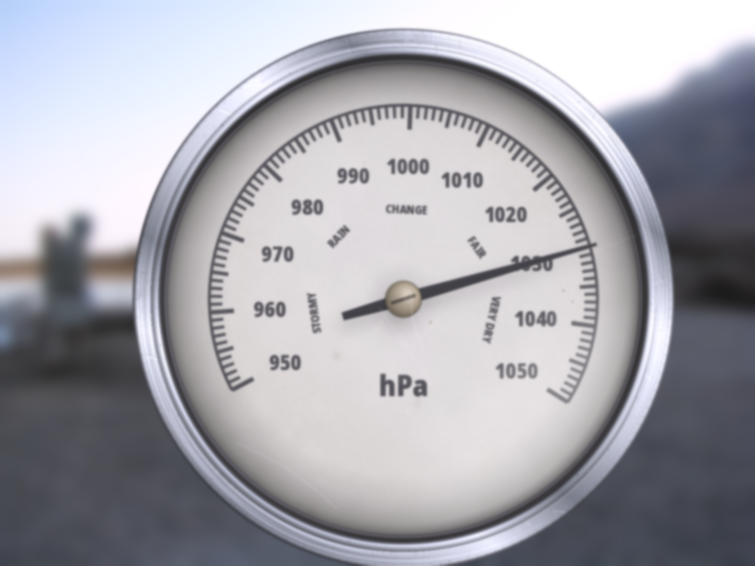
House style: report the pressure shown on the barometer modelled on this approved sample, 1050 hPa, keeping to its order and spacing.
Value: 1030 hPa
